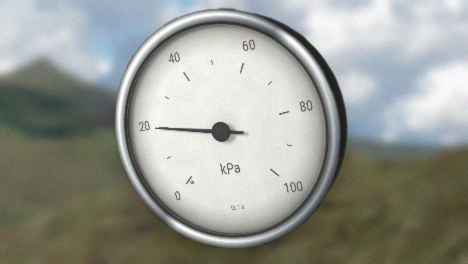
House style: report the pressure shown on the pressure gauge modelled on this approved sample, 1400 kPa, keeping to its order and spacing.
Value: 20 kPa
